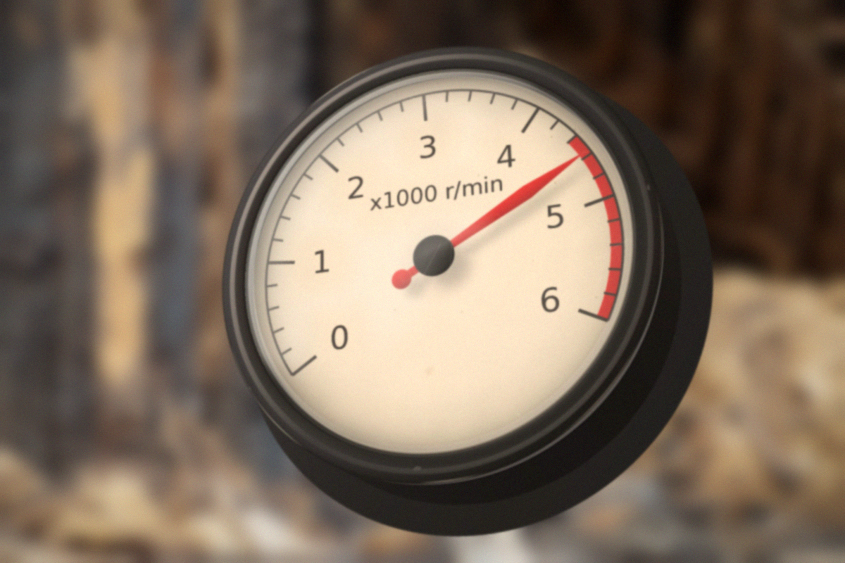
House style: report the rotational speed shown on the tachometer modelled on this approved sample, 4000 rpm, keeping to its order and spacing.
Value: 4600 rpm
